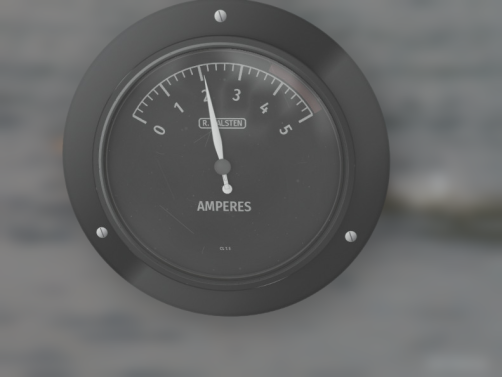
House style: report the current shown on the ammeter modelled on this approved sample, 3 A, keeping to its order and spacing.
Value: 2.1 A
